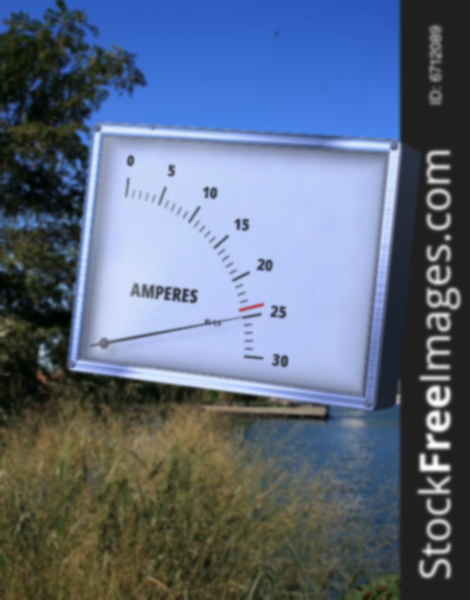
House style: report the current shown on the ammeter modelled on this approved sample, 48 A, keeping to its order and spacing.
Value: 25 A
